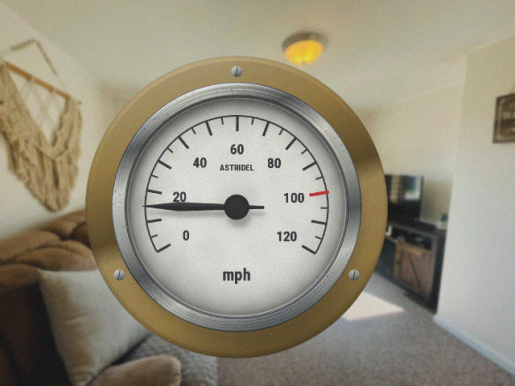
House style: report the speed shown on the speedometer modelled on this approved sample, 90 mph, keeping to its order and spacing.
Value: 15 mph
